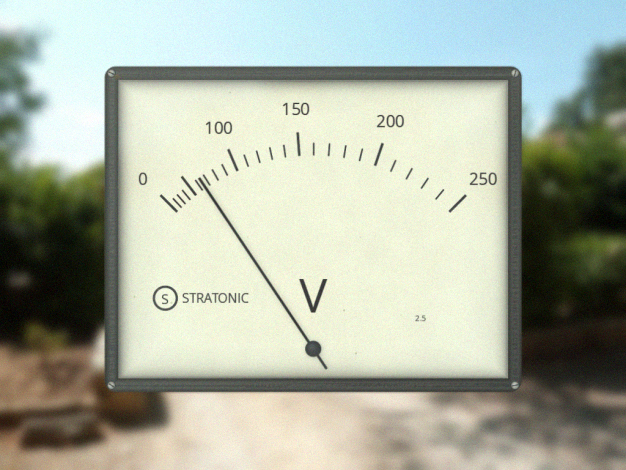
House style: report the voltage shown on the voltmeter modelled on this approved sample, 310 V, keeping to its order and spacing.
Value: 65 V
